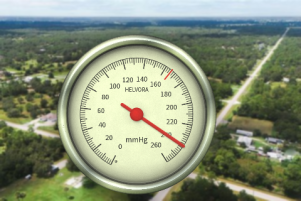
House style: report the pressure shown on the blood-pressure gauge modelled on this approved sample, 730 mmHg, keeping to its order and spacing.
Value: 240 mmHg
